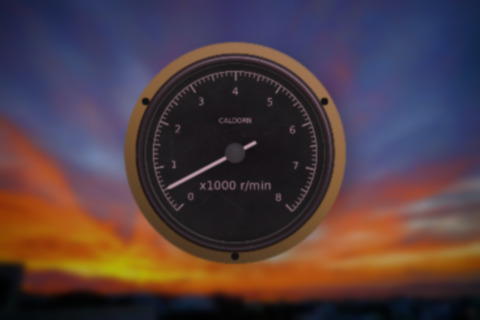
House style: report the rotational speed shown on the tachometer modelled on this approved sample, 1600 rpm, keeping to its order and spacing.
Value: 500 rpm
